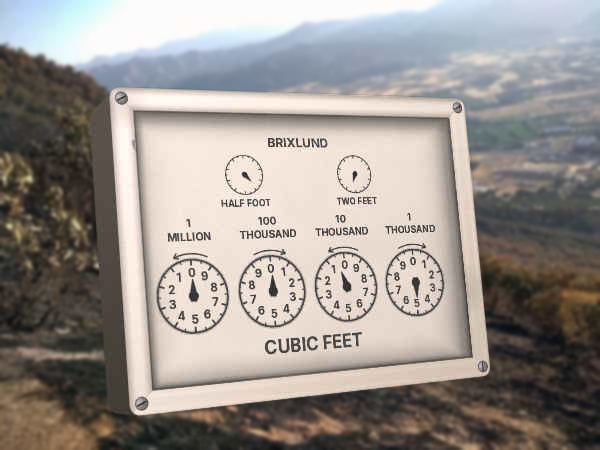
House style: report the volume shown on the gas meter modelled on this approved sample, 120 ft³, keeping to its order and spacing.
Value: 500 ft³
